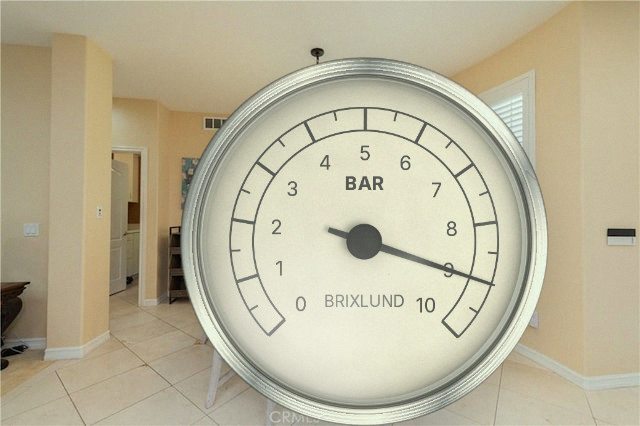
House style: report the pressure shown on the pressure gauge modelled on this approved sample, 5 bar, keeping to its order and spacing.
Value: 9 bar
